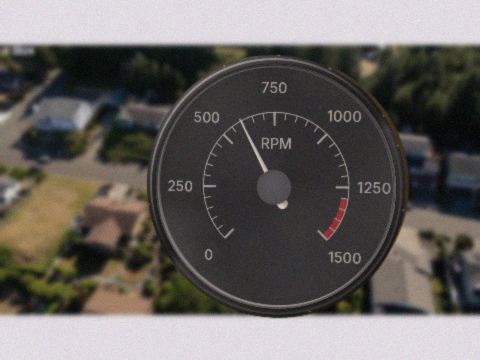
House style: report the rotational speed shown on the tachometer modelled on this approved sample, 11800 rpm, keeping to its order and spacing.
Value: 600 rpm
